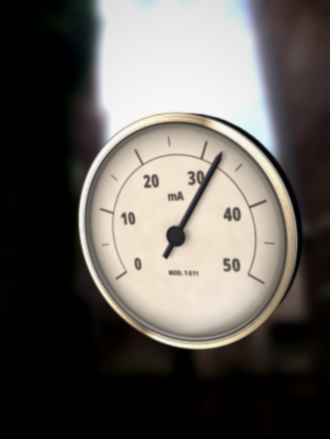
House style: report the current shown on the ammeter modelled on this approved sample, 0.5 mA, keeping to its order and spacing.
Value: 32.5 mA
